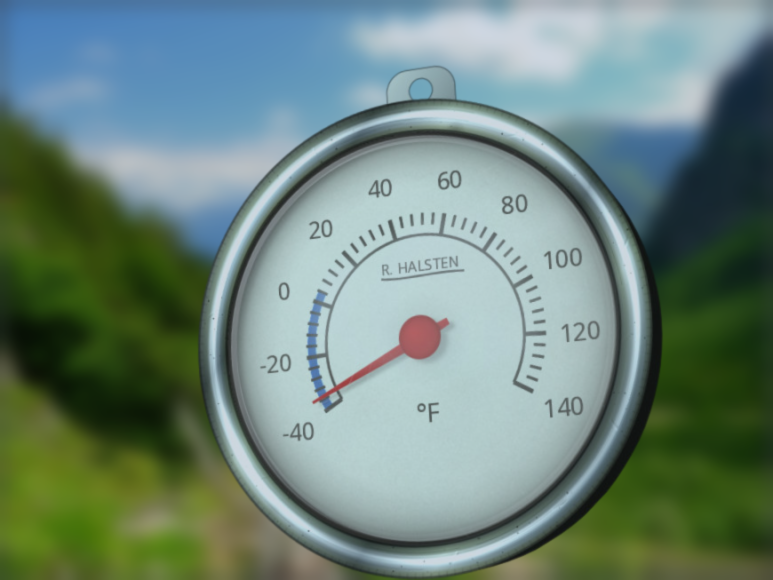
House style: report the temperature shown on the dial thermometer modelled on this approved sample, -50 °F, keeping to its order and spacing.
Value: -36 °F
